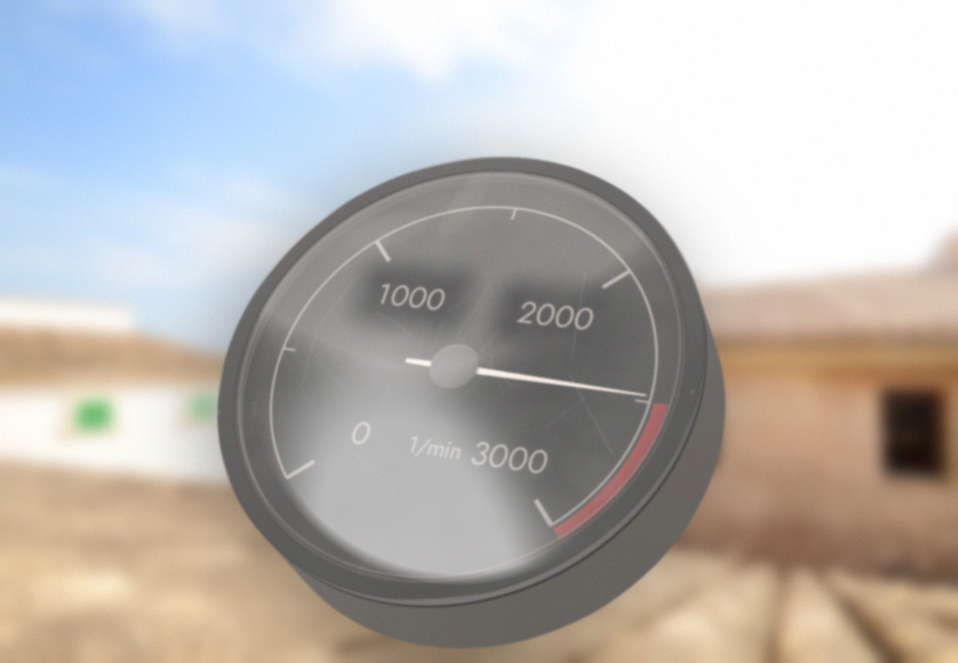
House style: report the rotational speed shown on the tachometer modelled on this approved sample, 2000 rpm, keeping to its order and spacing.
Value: 2500 rpm
